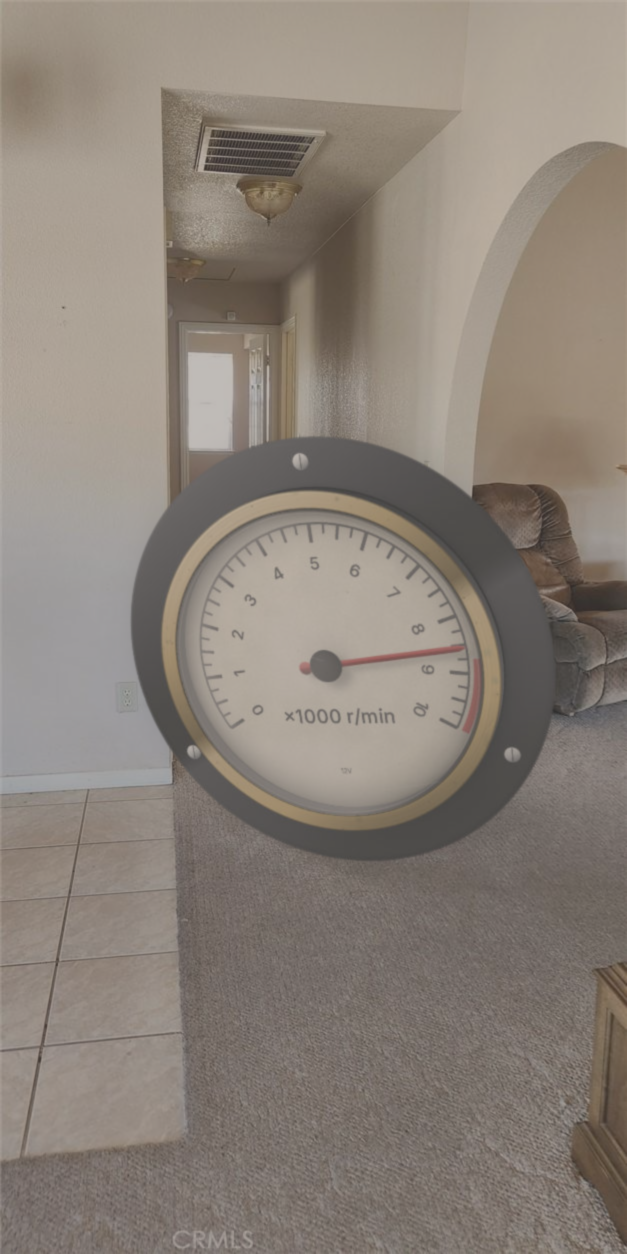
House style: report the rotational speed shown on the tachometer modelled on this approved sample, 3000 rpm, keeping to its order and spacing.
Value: 8500 rpm
